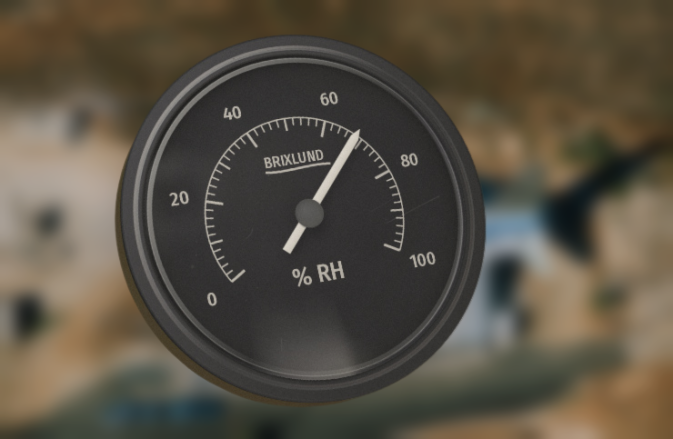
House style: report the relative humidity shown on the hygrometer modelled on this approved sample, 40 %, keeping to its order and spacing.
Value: 68 %
